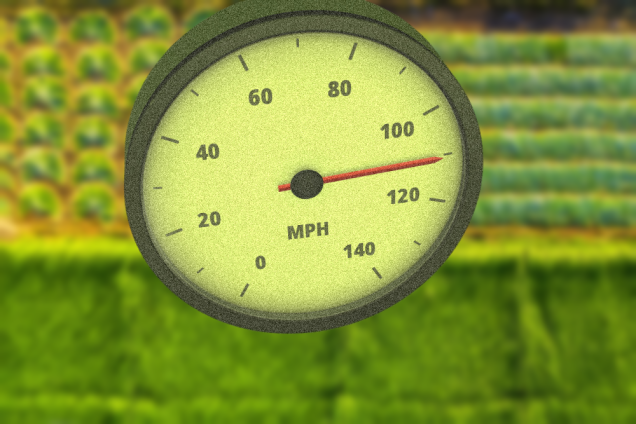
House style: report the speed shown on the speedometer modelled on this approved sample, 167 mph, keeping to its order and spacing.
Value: 110 mph
